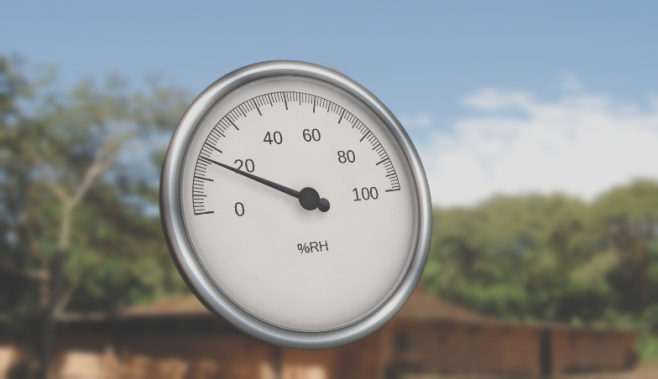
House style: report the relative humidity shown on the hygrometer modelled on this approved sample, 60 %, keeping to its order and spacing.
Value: 15 %
